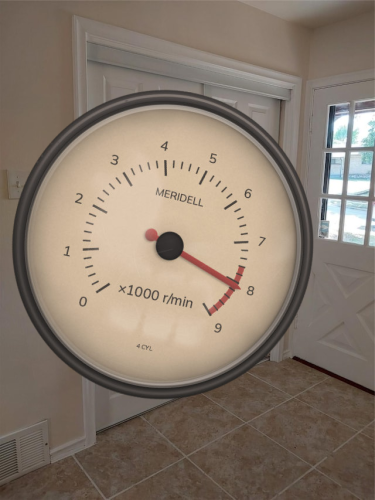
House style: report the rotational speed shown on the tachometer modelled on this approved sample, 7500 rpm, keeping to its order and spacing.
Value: 8100 rpm
